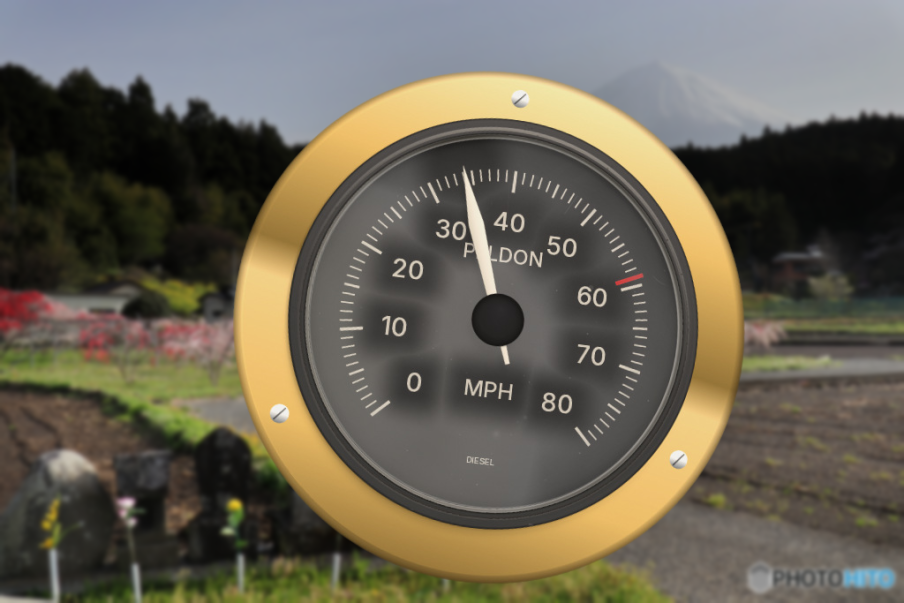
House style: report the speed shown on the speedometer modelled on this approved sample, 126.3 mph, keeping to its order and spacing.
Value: 34 mph
